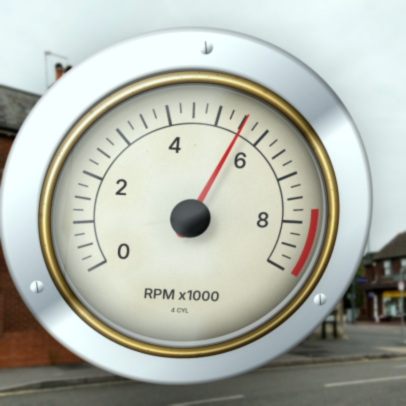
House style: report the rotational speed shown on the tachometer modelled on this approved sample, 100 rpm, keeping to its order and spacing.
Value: 5500 rpm
